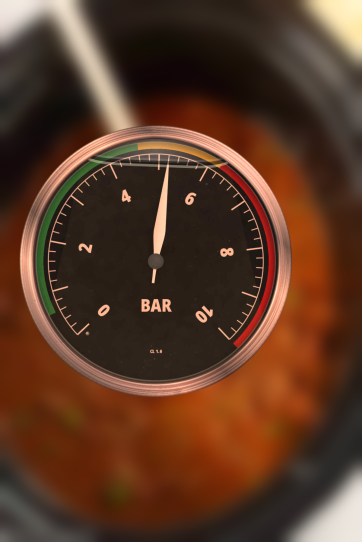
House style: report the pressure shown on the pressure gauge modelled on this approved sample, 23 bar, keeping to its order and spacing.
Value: 5.2 bar
